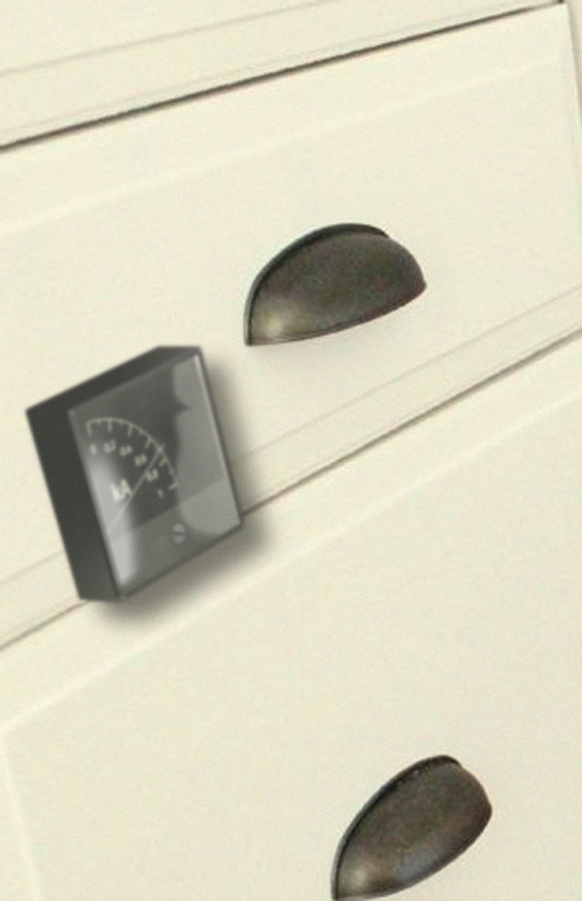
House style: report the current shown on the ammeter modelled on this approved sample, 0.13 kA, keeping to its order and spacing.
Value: 0.7 kA
